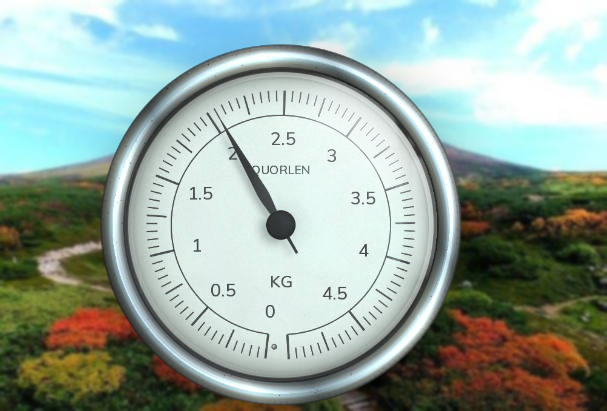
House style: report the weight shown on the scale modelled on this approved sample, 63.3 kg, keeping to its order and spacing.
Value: 2.05 kg
